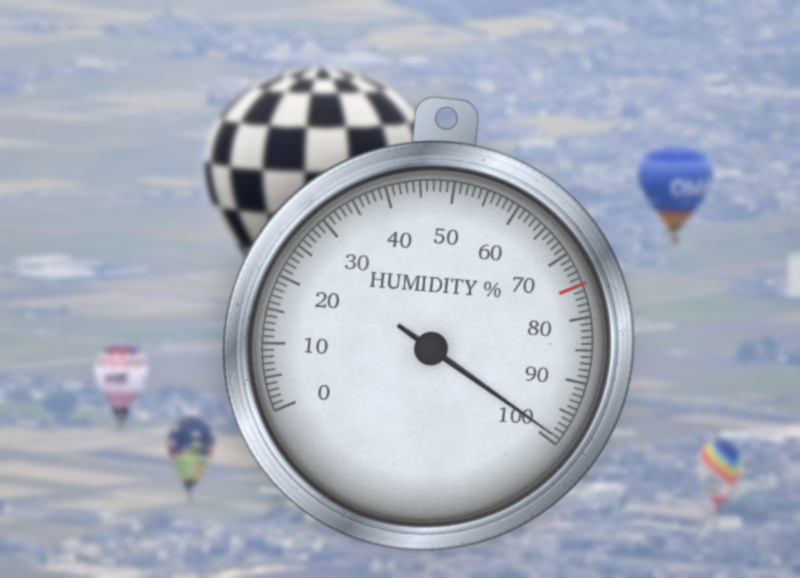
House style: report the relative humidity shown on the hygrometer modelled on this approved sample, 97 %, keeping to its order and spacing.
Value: 99 %
